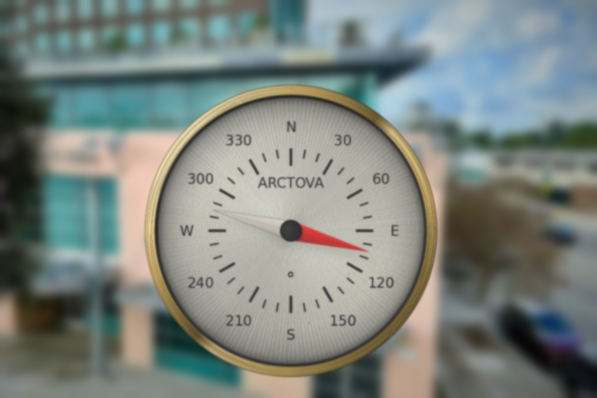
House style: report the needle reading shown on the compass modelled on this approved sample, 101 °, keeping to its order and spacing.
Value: 105 °
